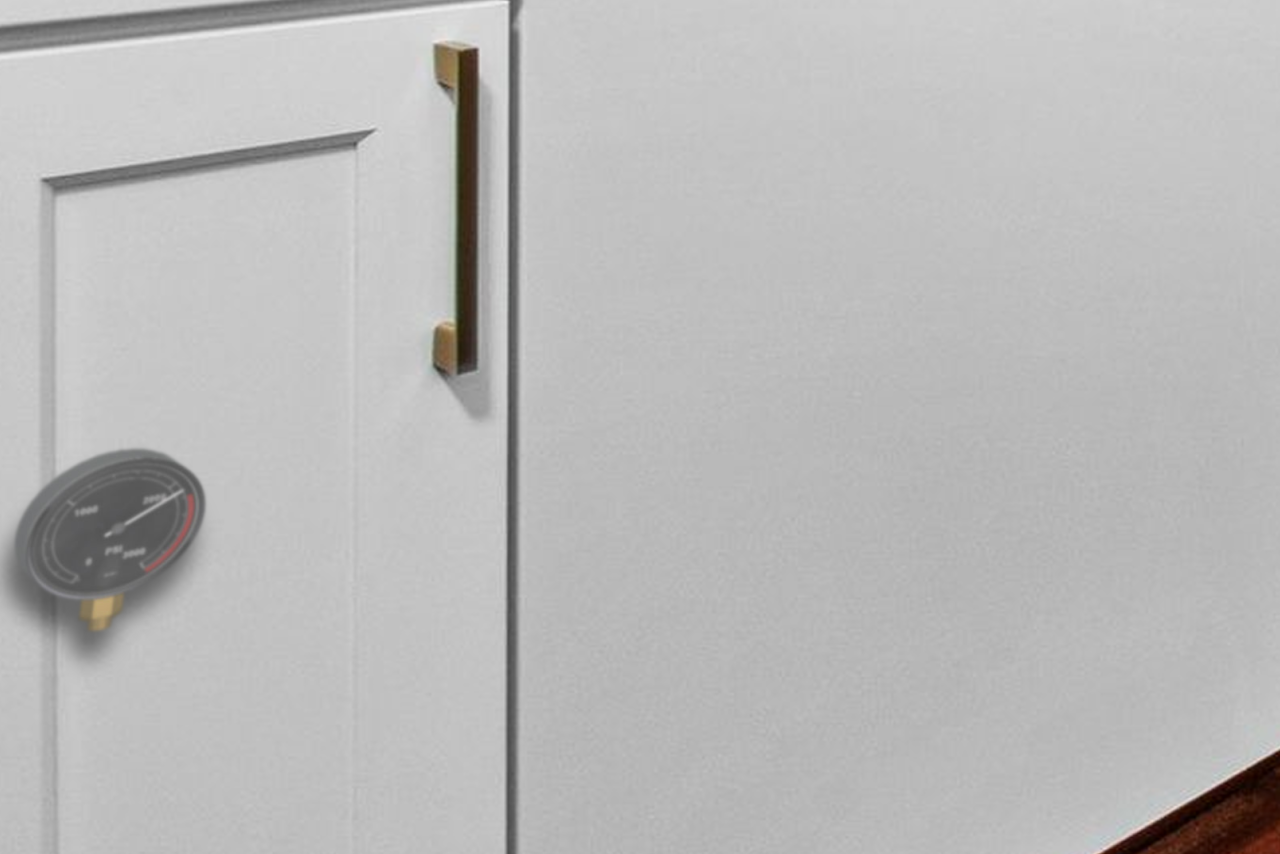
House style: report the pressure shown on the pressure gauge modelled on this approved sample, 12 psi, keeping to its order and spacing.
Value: 2100 psi
